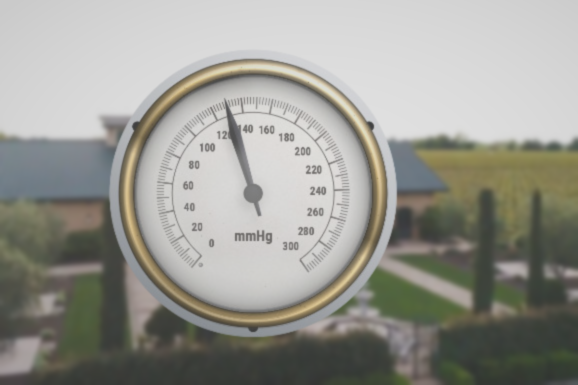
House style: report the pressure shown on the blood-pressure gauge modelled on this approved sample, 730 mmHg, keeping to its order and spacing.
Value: 130 mmHg
